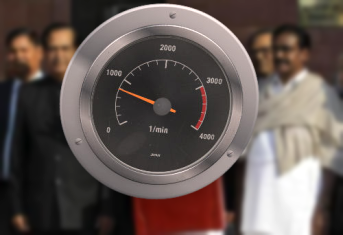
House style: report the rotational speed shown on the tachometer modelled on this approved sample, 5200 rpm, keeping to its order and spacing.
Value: 800 rpm
